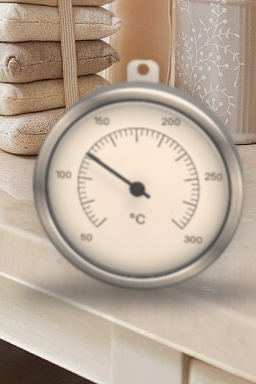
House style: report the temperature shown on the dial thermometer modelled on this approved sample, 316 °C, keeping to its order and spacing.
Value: 125 °C
